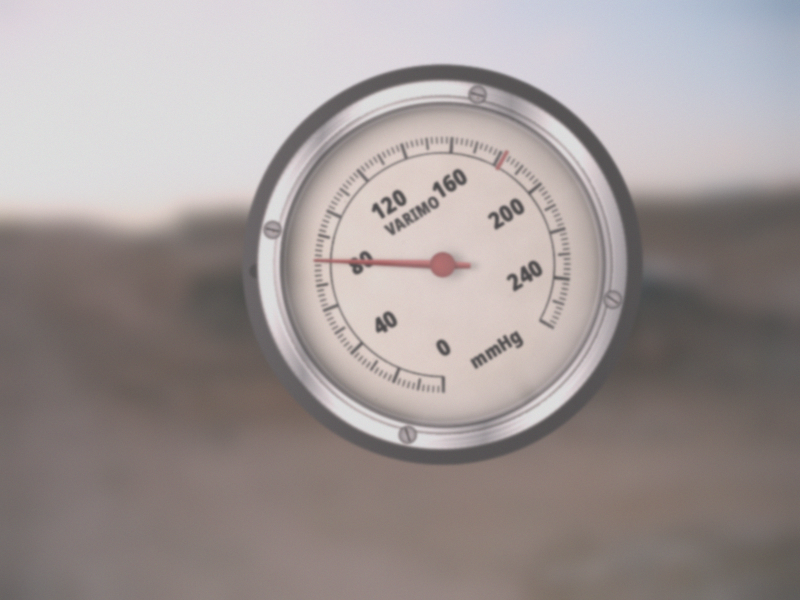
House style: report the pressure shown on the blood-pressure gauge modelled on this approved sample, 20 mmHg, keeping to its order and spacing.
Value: 80 mmHg
